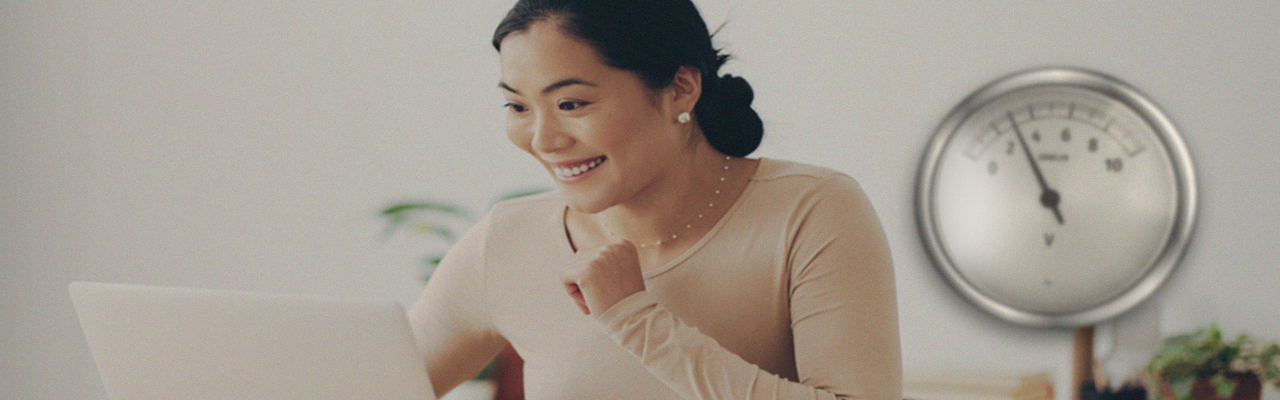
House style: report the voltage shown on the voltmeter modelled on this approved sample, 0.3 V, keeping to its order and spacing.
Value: 3 V
